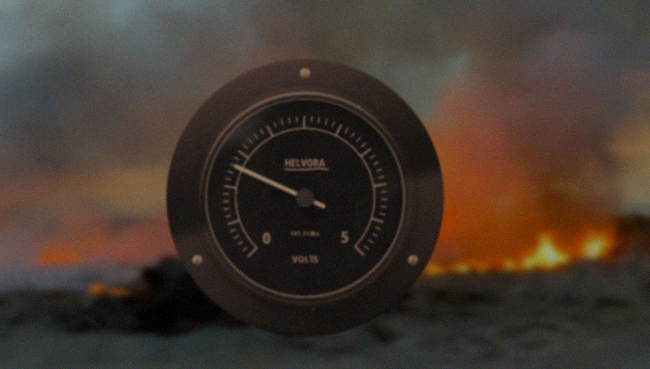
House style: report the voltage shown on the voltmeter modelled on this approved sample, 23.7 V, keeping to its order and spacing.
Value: 1.3 V
